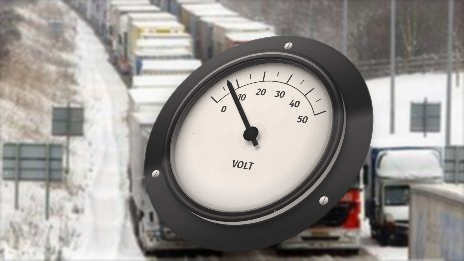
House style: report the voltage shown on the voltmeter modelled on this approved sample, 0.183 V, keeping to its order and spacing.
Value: 7.5 V
